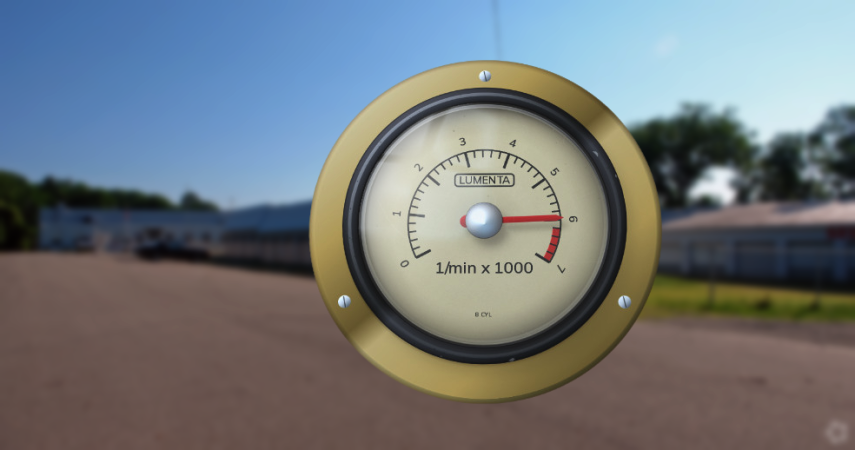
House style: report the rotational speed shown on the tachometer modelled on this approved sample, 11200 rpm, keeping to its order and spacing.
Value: 6000 rpm
